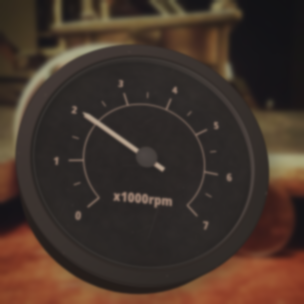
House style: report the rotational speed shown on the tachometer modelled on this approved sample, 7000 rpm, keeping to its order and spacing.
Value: 2000 rpm
